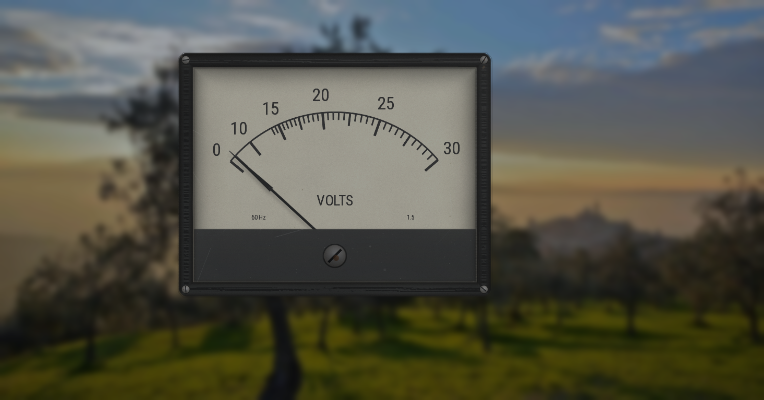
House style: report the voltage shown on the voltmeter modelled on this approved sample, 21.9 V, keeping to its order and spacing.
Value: 5 V
